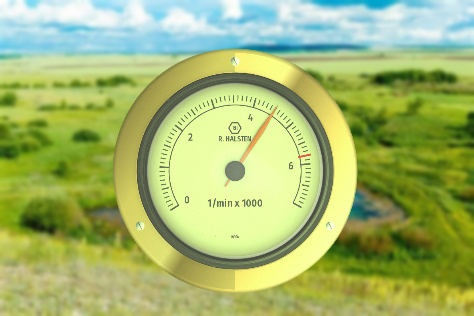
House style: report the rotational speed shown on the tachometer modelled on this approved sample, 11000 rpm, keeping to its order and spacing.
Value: 4500 rpm
